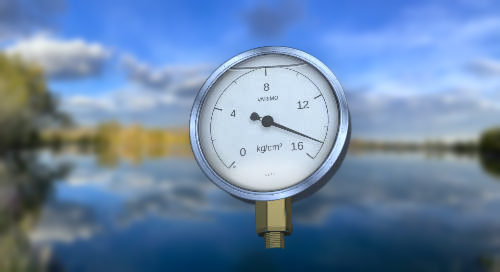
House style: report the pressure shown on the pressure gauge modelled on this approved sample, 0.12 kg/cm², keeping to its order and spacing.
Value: 15 kg/cm²
